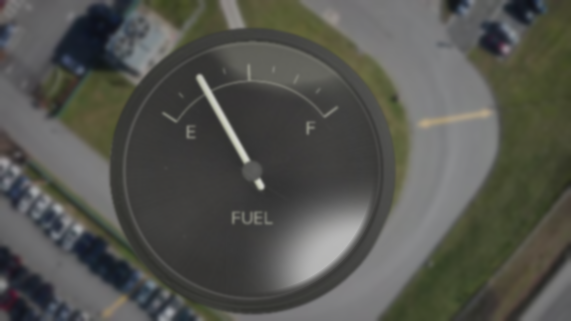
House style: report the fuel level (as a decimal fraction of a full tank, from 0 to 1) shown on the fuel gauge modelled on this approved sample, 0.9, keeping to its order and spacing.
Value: 0.25
